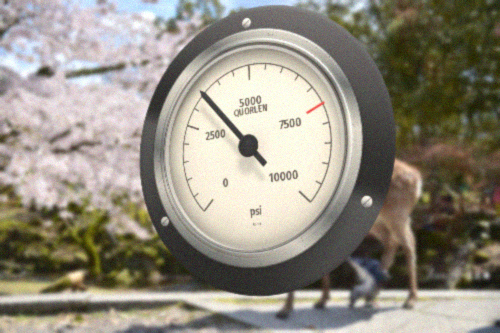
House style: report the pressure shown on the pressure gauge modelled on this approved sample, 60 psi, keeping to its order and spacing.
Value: 3500 psi
